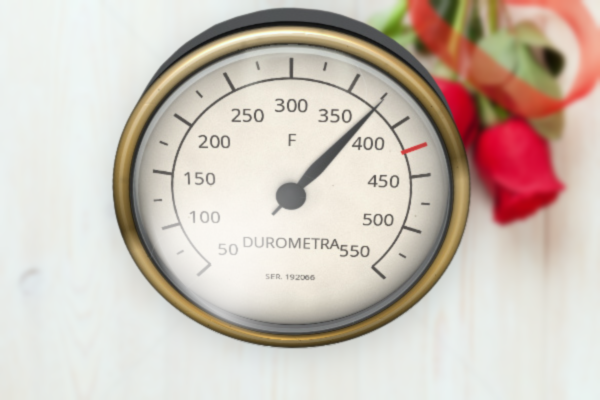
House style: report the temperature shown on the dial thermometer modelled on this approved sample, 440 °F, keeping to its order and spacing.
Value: 375 °F
